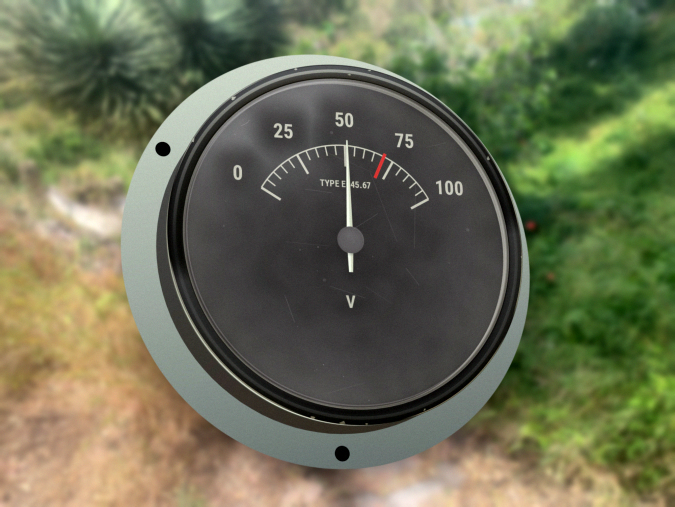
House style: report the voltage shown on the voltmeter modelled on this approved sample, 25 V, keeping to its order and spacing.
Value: 50 V
